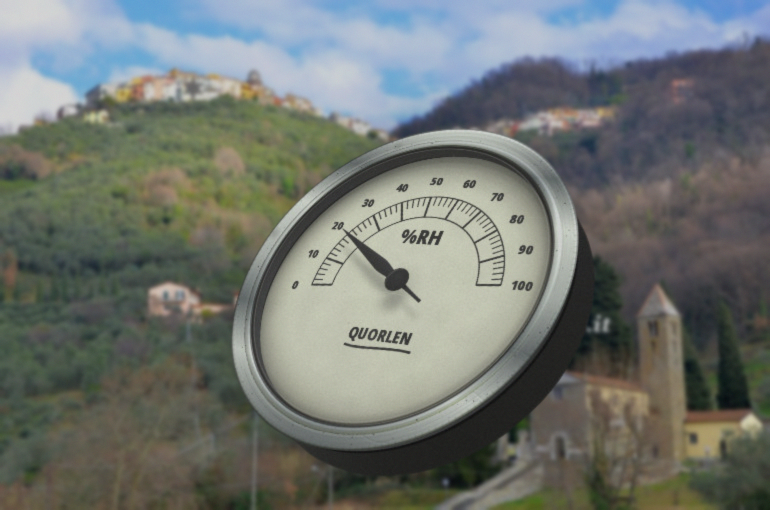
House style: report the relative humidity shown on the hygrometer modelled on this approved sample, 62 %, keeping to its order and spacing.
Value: 20 %
